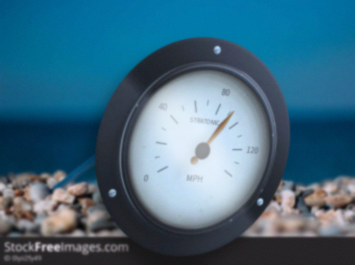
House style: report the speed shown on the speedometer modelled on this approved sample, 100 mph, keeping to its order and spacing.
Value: 90 mph
